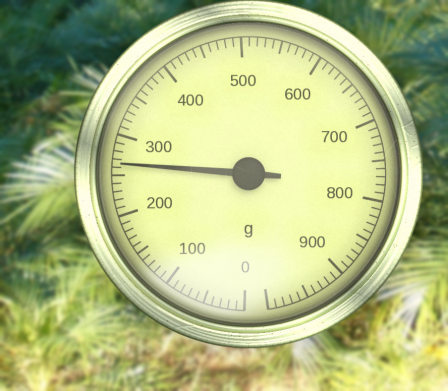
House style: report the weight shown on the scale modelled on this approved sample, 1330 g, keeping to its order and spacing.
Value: 265 g
